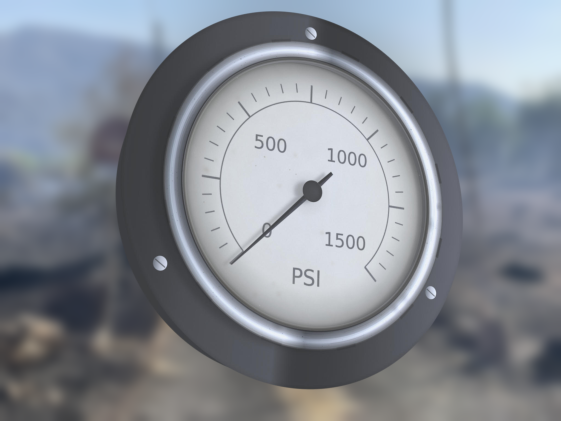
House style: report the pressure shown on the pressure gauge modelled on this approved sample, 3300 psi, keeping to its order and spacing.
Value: 0 psi
